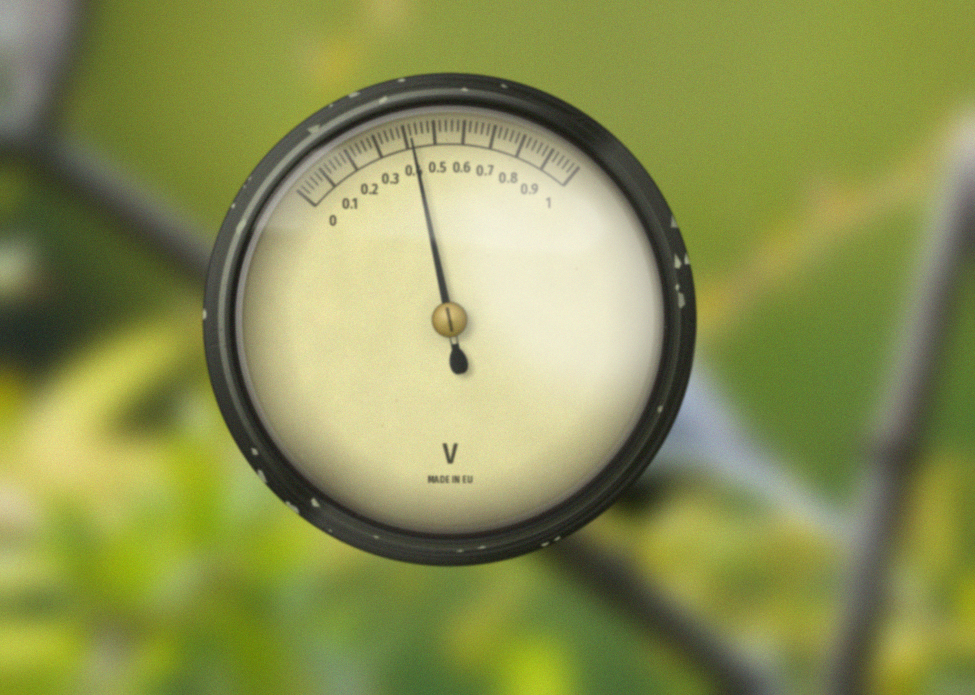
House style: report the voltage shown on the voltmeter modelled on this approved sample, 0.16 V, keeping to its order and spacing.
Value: 0.42 V
